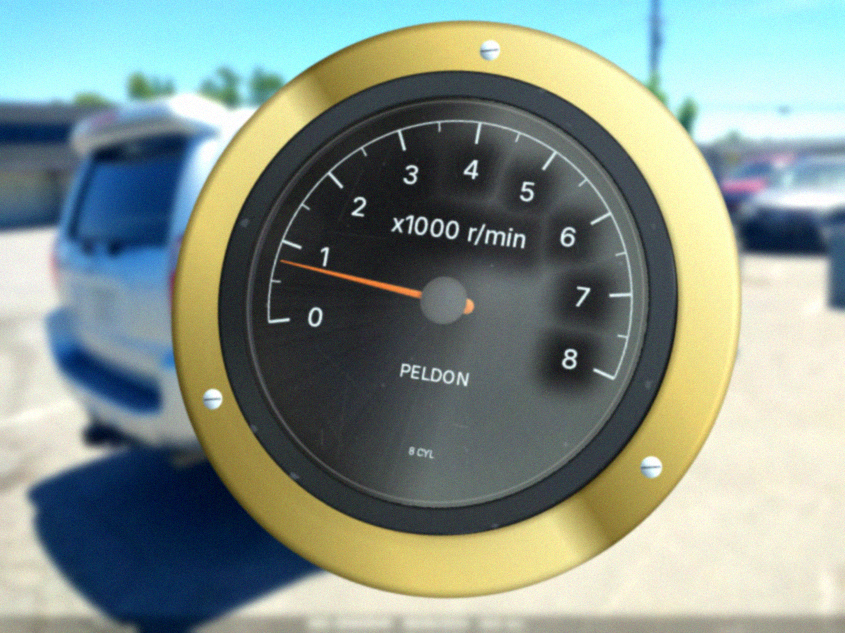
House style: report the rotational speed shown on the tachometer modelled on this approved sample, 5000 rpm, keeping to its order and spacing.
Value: 750 rpm
